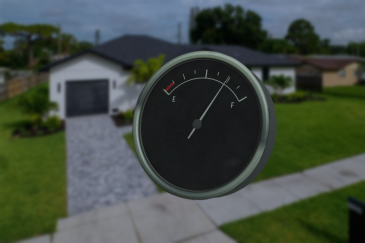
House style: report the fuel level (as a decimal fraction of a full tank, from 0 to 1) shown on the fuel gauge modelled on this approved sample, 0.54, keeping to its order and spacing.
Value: 0.75
